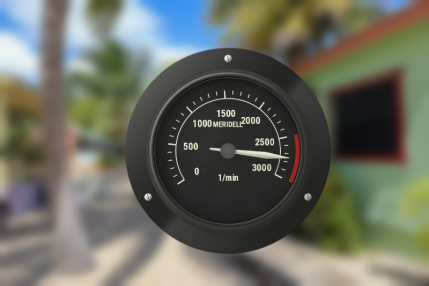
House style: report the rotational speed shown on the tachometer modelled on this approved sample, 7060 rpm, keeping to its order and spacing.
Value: 2750 rpm
